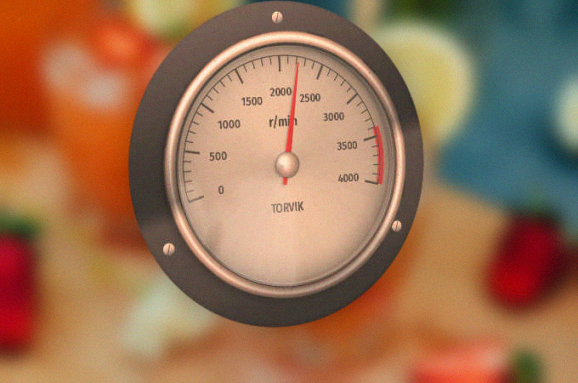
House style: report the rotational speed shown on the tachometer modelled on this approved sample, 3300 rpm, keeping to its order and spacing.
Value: 2200 rpm
